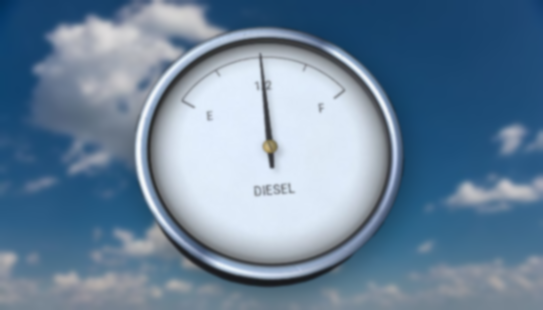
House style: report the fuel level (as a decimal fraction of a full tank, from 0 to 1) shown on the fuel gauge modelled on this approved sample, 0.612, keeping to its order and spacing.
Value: 0.5
